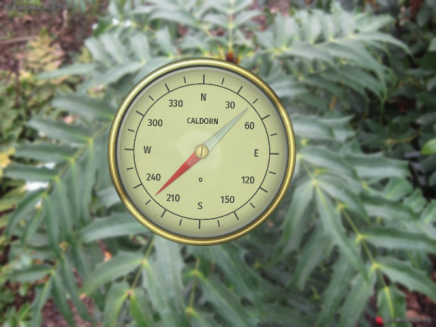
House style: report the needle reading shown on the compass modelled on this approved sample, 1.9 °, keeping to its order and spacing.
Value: 225 °
